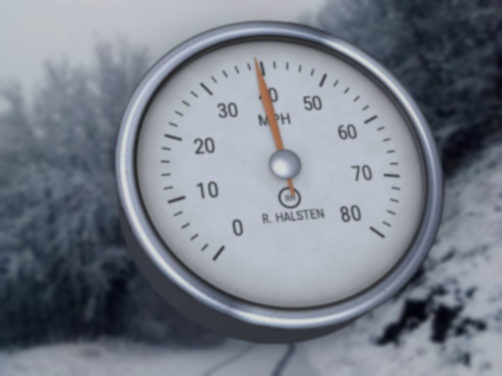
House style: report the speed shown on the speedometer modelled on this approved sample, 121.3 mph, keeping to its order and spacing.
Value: 39 mph
